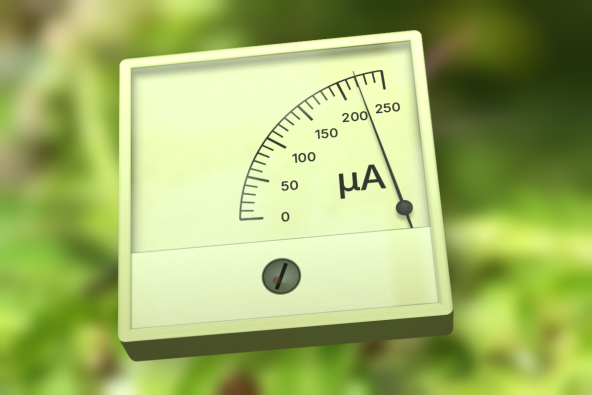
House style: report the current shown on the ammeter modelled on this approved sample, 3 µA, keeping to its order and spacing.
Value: 220 µA
